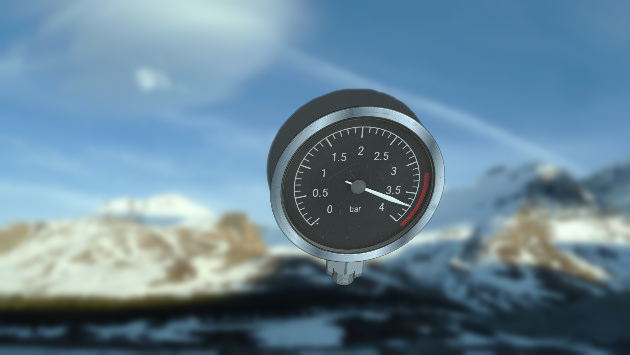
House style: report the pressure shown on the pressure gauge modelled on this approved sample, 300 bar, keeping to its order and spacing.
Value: 3.7 bar
